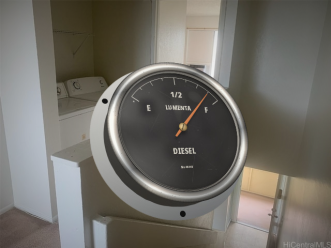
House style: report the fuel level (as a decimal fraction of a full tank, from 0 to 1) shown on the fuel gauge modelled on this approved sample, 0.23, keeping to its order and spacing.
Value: 0.875
